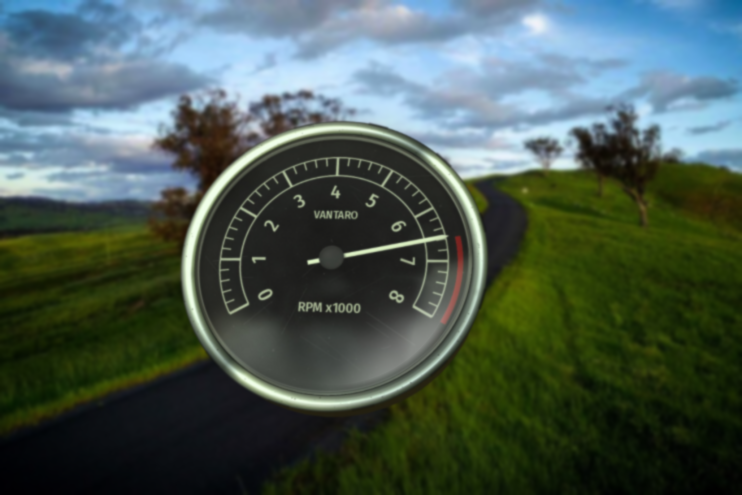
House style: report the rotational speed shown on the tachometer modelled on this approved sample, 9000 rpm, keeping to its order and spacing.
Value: 6600 rpm
